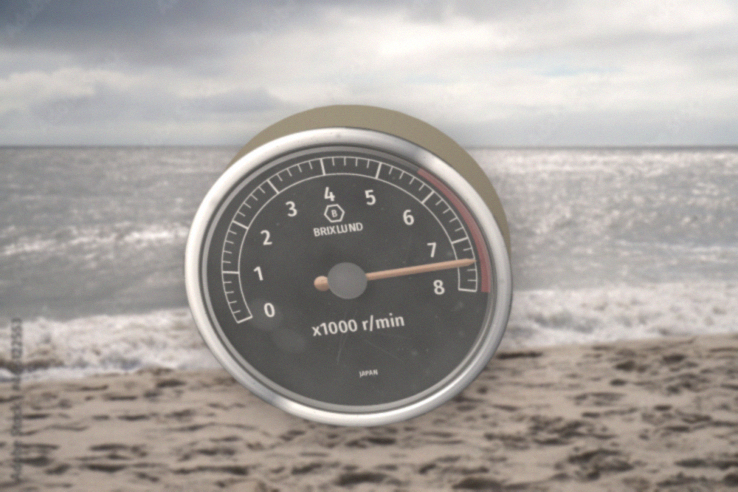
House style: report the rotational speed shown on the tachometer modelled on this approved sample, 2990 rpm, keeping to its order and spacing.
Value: 7400 rpm
